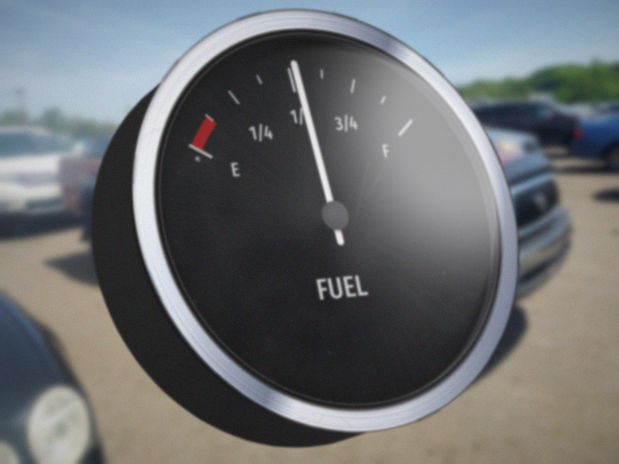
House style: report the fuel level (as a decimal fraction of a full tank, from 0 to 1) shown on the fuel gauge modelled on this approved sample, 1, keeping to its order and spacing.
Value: 0.5
